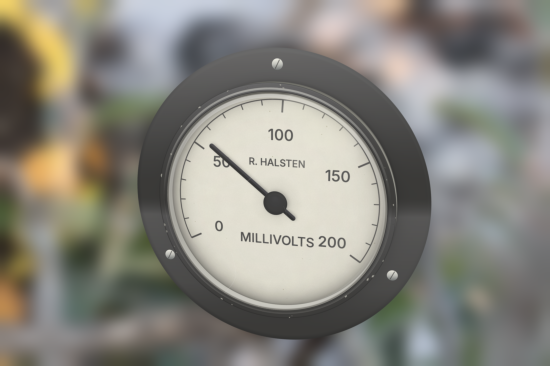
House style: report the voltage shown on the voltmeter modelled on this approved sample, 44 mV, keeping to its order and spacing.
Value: 55 mV
